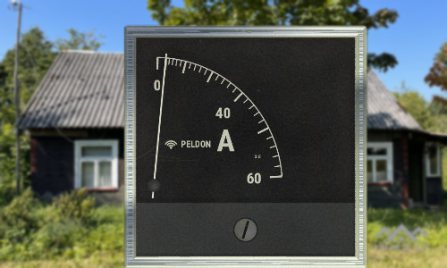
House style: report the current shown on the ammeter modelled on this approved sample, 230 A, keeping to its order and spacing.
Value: 10 A
